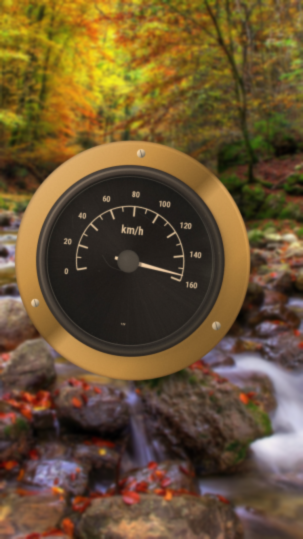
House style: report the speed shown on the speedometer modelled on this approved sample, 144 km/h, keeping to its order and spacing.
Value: 155 km/h
